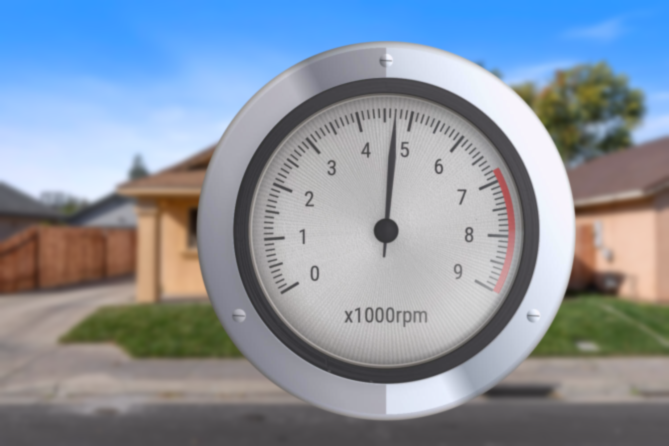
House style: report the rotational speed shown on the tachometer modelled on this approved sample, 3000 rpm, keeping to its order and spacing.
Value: 4700 rpm
